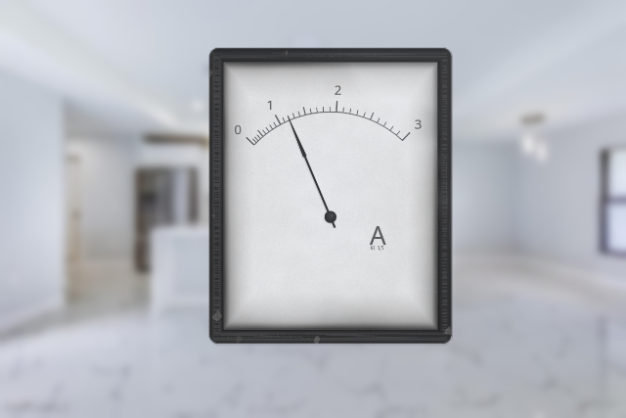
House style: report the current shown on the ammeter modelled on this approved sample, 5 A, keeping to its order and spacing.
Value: 1.2 A
